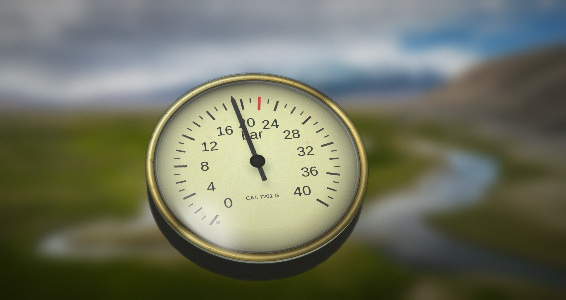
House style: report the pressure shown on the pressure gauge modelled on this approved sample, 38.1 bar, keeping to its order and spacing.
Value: 19 bar
